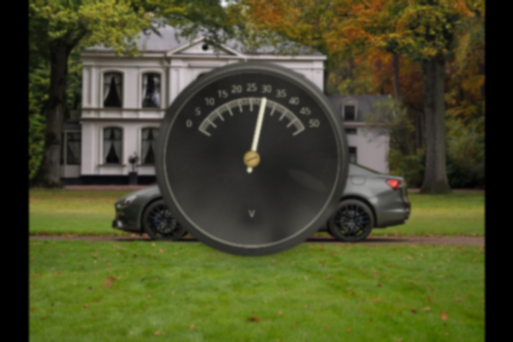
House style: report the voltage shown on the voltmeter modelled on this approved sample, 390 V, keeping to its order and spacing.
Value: 30 V
